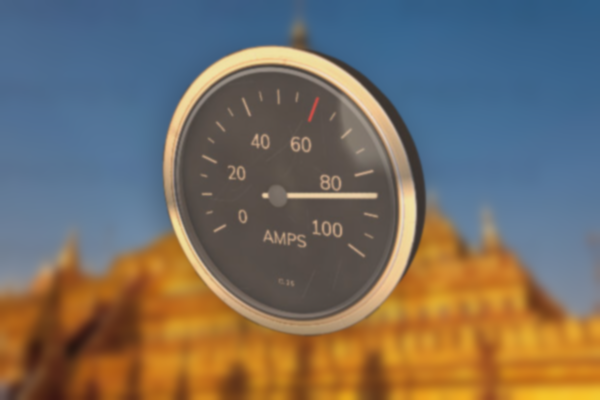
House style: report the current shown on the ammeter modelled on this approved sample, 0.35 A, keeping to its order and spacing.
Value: 85 A
